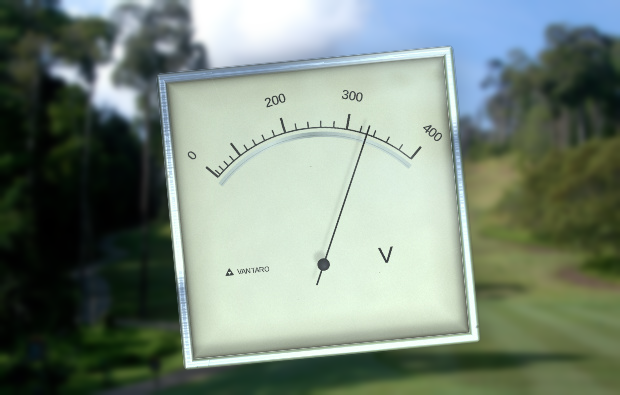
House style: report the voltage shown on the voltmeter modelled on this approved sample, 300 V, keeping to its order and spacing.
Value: 330 V
